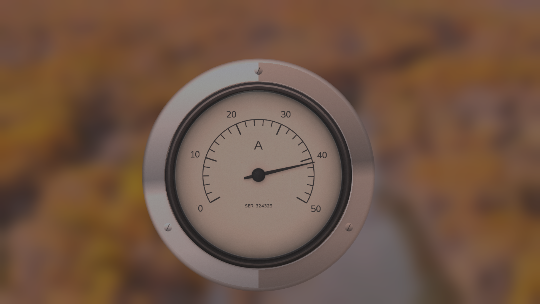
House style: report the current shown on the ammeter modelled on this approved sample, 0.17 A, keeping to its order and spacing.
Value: 41 A
